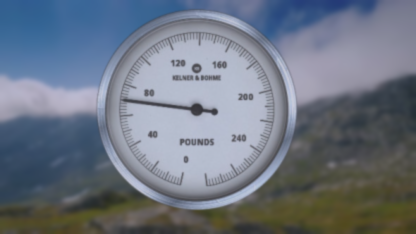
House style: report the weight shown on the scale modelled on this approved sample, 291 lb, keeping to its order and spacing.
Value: 70 lb
